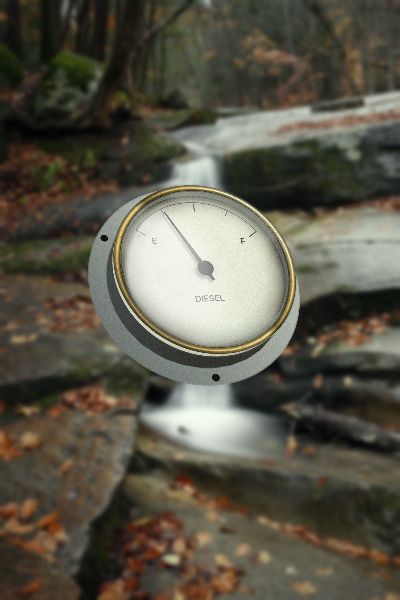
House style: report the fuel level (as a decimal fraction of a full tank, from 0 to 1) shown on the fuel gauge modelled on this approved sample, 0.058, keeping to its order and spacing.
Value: 0.25
